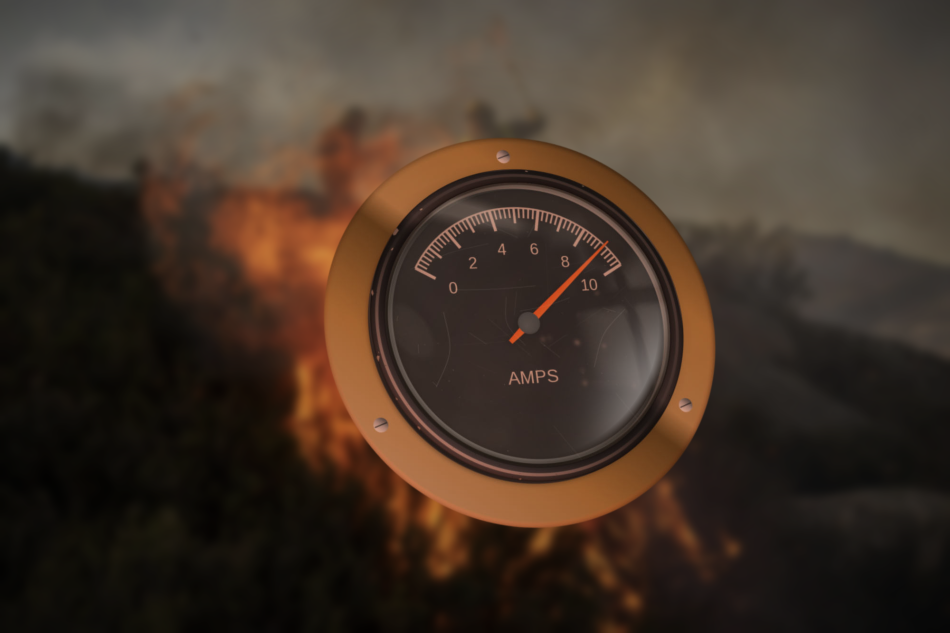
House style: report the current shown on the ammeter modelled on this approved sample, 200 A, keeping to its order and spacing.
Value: 9 A
